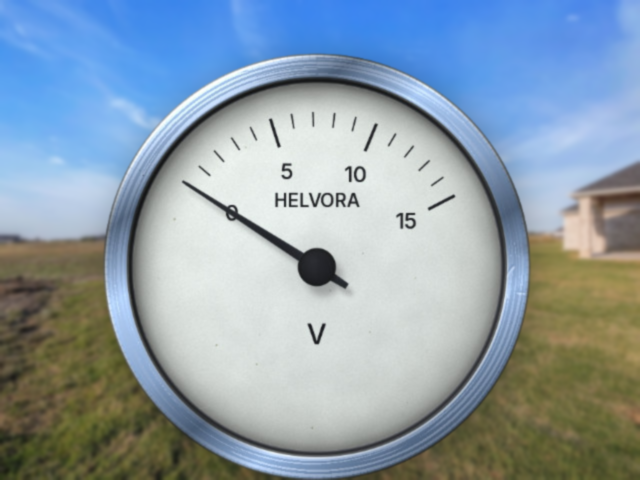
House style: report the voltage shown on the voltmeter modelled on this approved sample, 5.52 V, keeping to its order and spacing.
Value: 0 V
